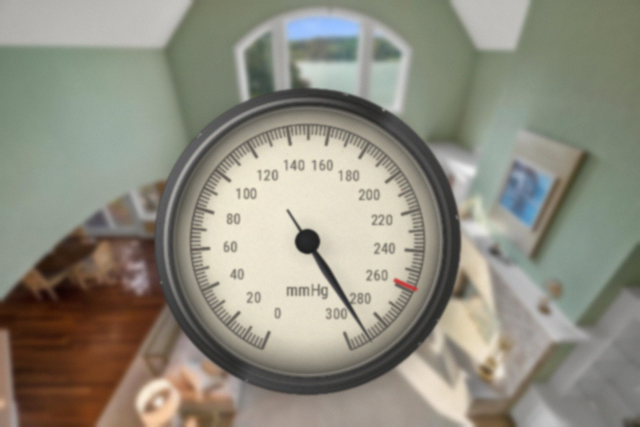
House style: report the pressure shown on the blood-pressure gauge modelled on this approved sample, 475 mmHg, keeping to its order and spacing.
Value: 290 mmHg
